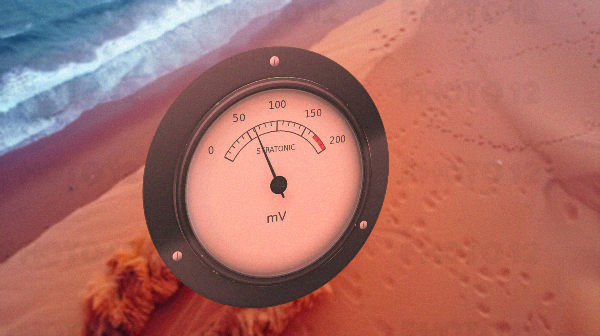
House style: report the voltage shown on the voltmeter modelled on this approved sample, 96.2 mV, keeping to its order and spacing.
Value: 60 mV
